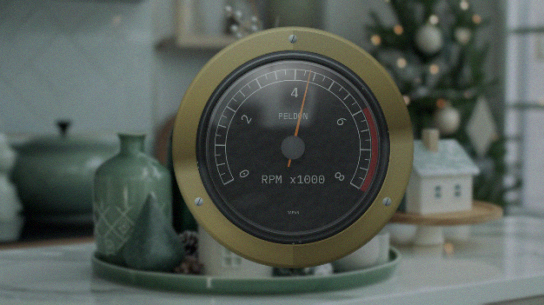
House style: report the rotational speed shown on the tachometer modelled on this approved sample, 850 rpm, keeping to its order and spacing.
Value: 4375 rpm
